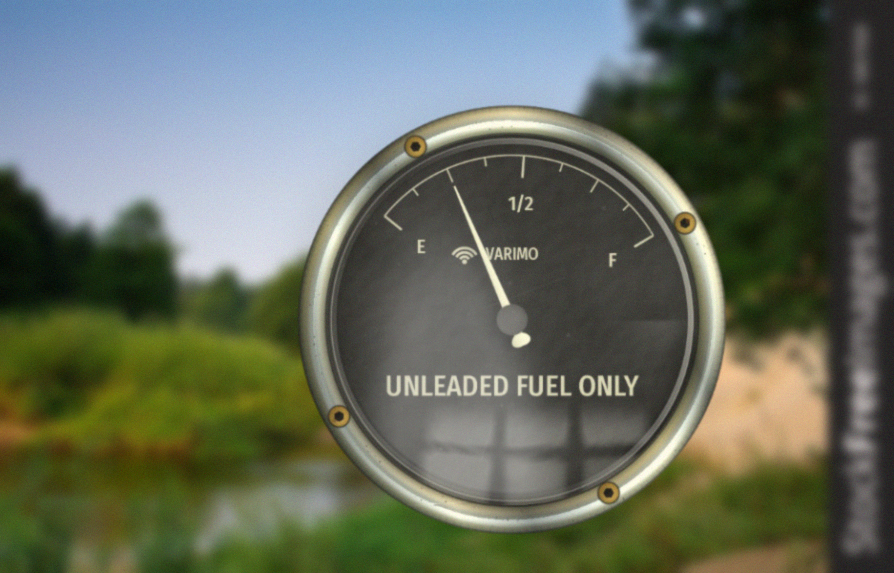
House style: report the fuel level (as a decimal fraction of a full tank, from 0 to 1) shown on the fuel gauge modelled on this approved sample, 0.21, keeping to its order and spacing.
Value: 0.25
